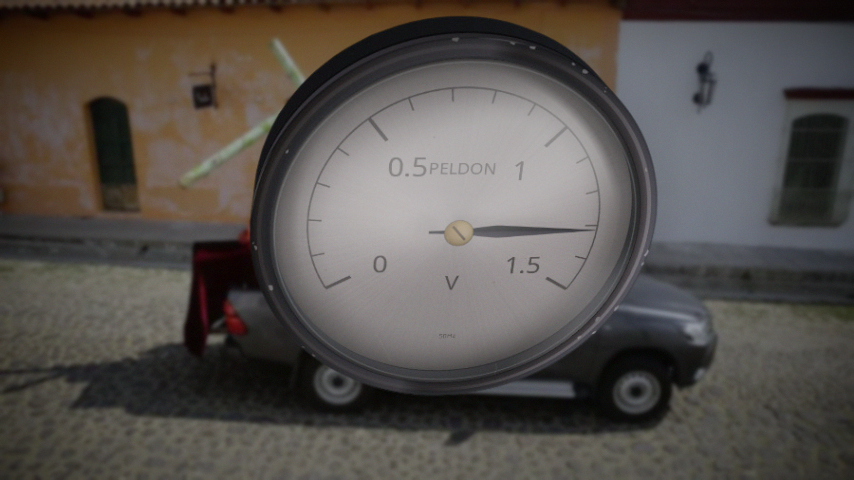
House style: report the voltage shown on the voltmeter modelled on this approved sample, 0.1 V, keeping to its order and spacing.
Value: 1.3 V
